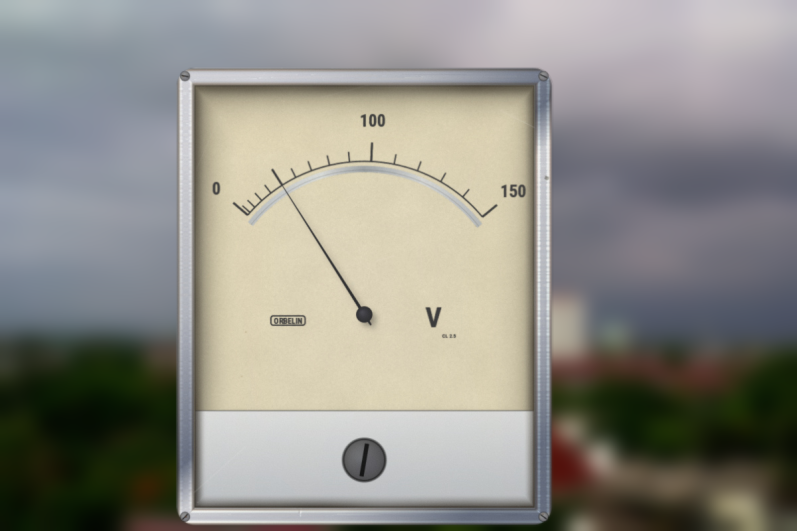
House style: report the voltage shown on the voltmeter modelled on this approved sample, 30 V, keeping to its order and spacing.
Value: 50 V
